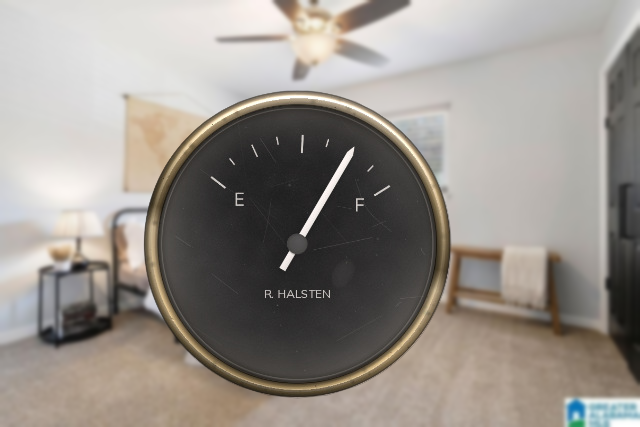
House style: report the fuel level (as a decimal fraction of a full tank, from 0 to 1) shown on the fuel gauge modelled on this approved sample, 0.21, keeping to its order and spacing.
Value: 0.75
